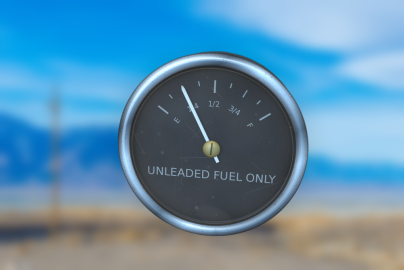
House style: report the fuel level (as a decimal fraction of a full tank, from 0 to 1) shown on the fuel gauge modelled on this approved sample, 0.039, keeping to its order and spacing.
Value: 0.25
